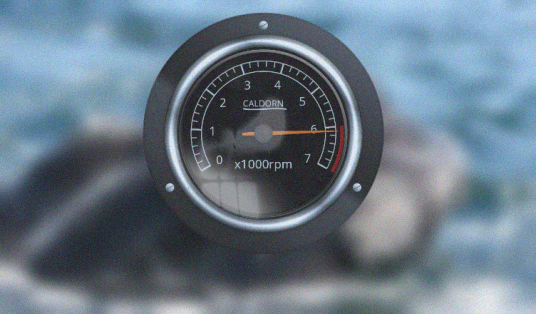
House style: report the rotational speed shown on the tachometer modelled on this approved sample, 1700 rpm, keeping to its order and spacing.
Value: 6100 rpm
